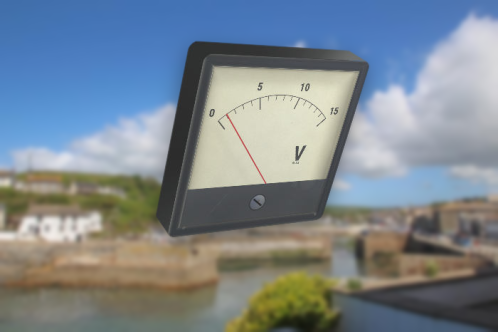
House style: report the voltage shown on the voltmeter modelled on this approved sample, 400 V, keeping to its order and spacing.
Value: 1 V
